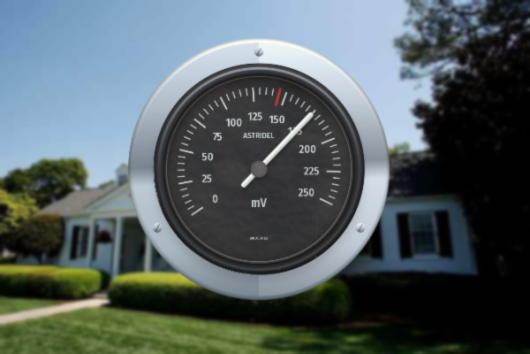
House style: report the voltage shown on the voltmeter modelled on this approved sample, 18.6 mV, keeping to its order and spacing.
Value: 175 mV
